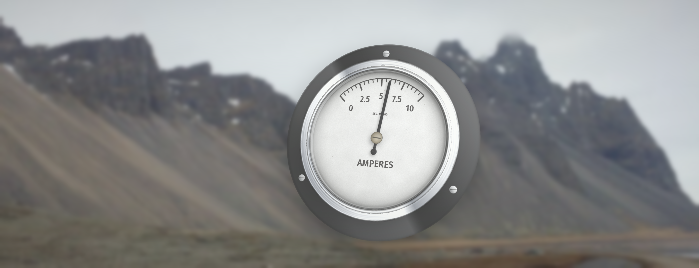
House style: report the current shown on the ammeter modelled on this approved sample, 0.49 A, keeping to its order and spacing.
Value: 6 A
